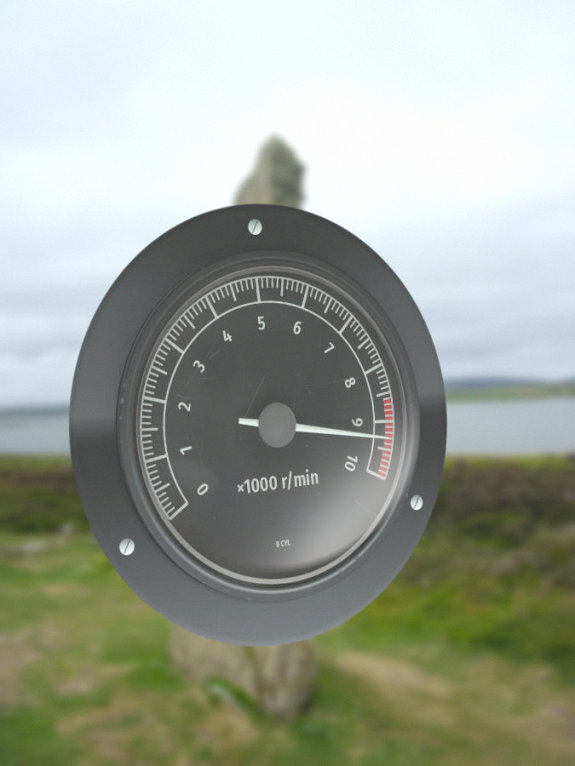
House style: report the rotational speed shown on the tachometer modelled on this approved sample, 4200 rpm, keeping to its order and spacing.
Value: 9300 rpm
